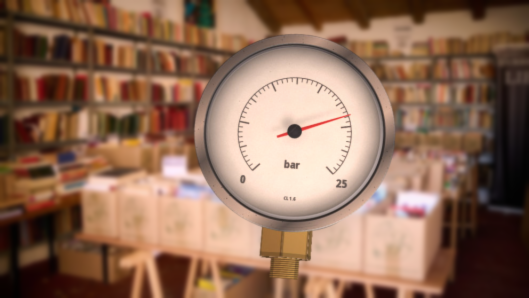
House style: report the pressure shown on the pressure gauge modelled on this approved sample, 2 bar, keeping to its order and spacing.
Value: 19 bar
